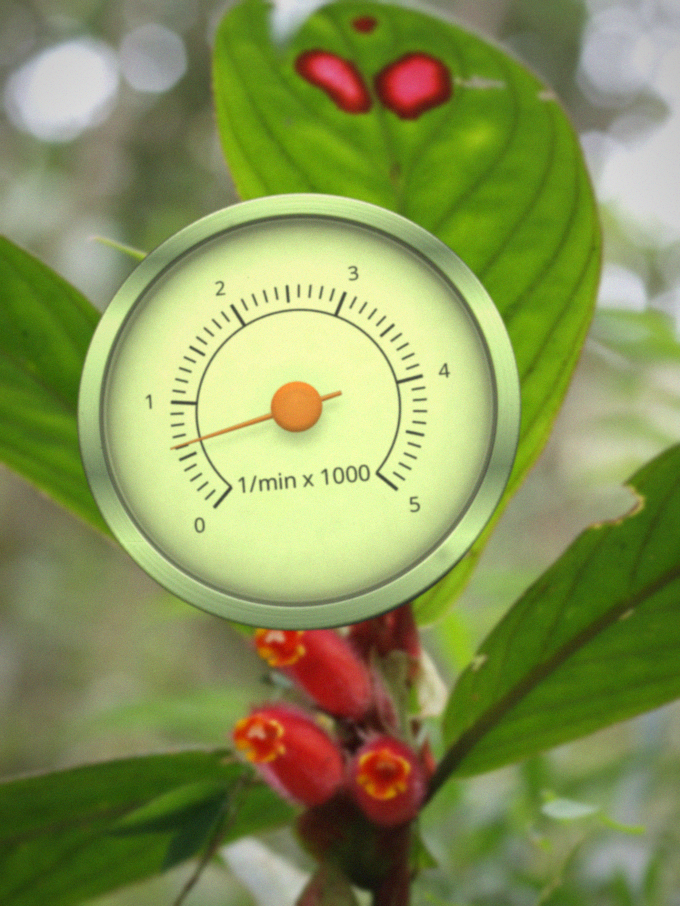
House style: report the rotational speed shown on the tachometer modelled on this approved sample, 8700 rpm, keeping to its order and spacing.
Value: 600 rpm
